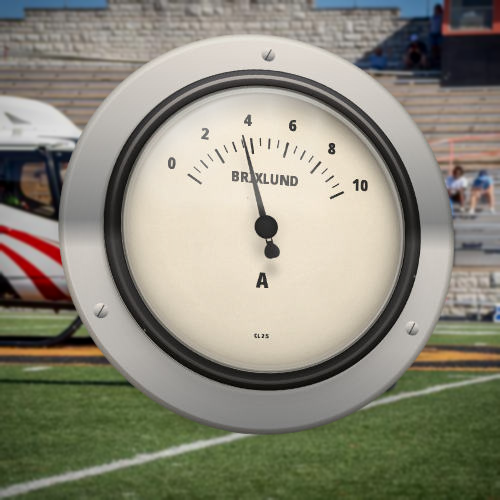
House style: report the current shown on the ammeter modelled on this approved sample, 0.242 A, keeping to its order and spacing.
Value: 3.5 A
